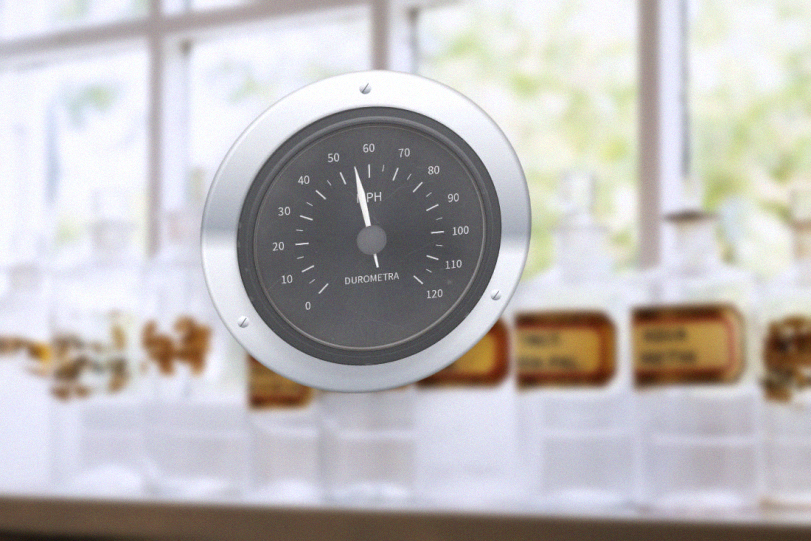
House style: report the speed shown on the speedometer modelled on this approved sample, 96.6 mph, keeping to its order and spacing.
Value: 55 mph
